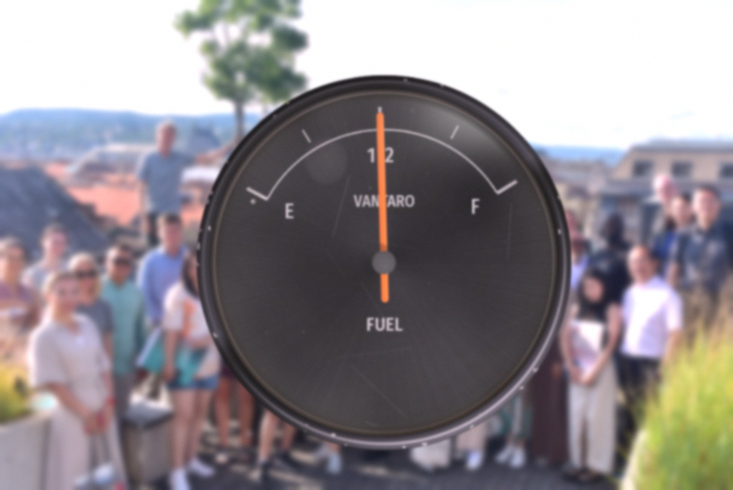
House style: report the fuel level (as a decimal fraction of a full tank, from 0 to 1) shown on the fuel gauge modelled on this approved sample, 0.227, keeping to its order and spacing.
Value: 0.5
